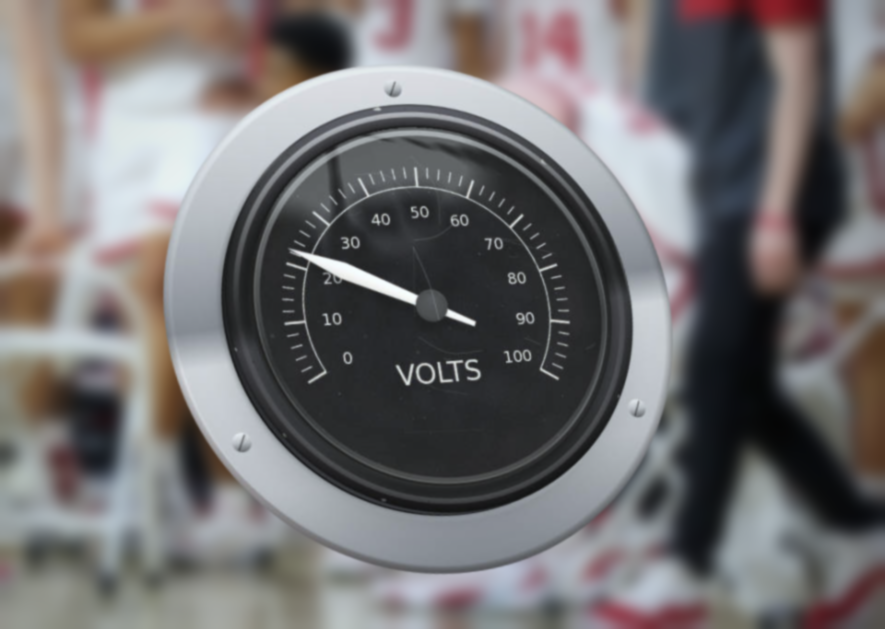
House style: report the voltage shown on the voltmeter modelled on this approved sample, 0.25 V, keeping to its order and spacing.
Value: 22 V
